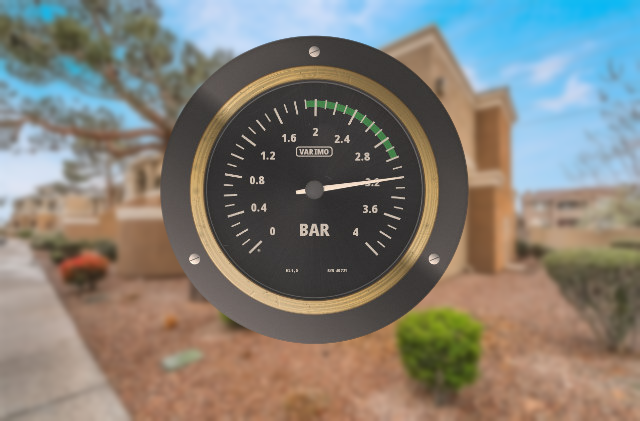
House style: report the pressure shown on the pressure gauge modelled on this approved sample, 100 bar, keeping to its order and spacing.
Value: 3.2 bar
